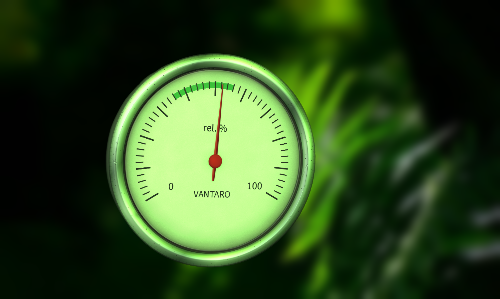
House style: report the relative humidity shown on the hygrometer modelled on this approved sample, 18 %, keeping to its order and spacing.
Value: 52 %
